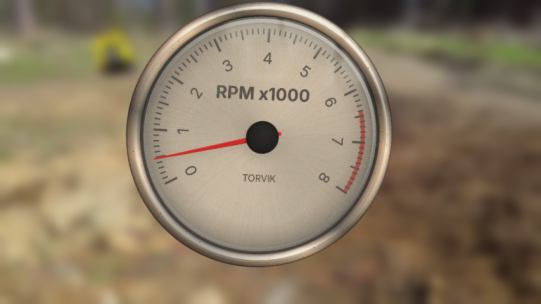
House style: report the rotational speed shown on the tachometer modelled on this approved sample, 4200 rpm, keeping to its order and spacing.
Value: 500 rpm
